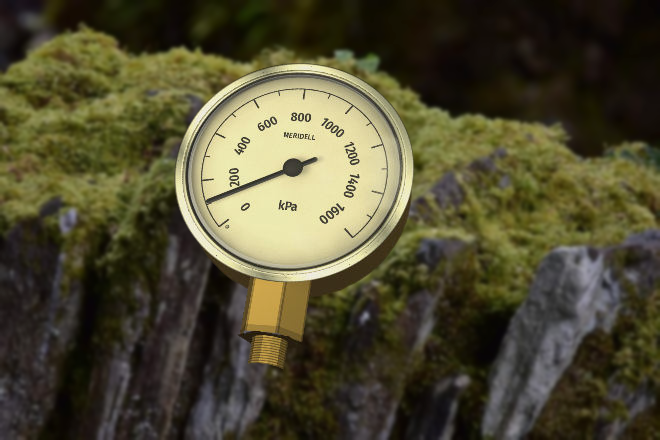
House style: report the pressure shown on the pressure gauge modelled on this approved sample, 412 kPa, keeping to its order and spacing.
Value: 100 kPa
